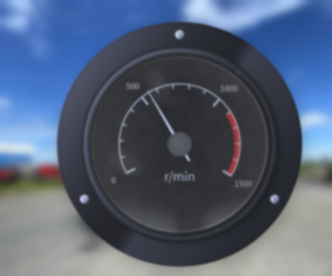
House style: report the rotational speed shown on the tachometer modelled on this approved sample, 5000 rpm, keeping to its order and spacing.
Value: 550 rpm
